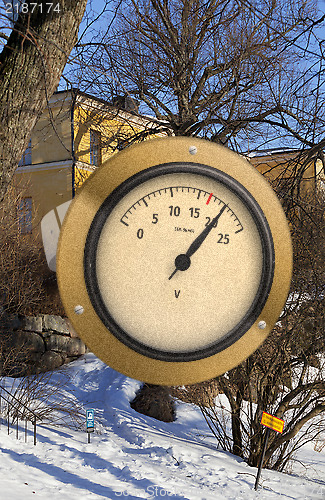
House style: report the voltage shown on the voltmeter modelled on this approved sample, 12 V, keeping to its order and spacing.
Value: 20 V
